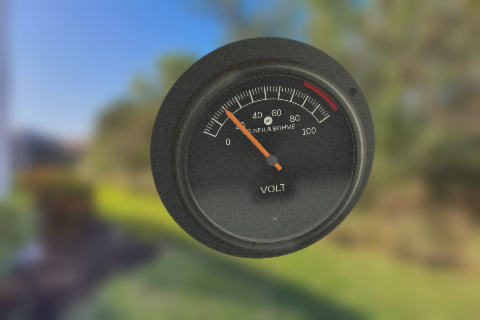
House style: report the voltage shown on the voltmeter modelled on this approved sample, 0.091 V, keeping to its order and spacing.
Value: 20 V
